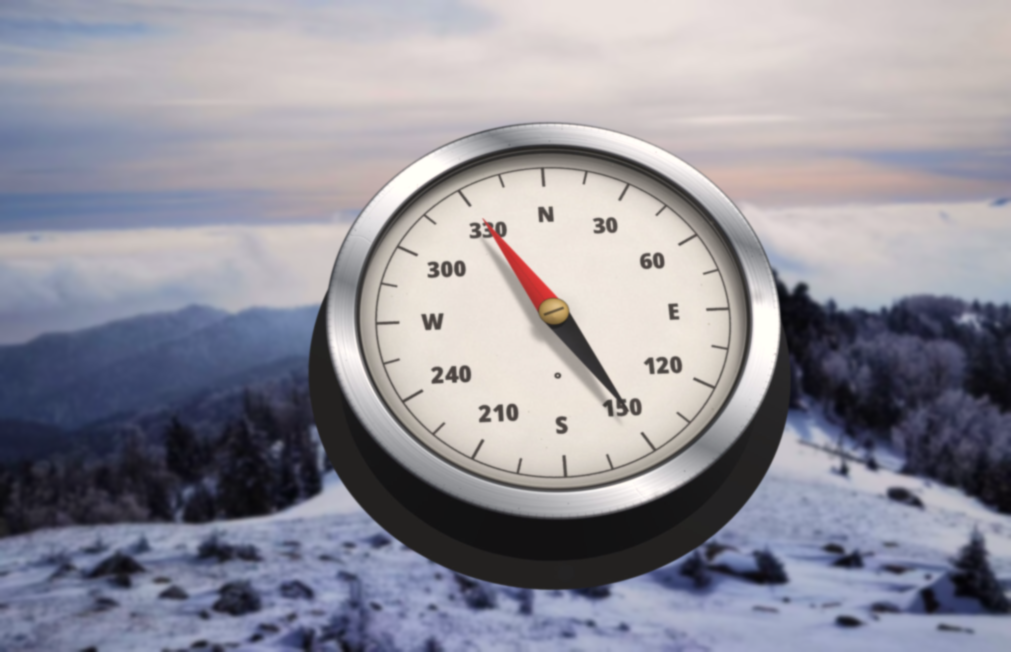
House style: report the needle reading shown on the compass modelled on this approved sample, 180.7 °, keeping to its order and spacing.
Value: 330 °
